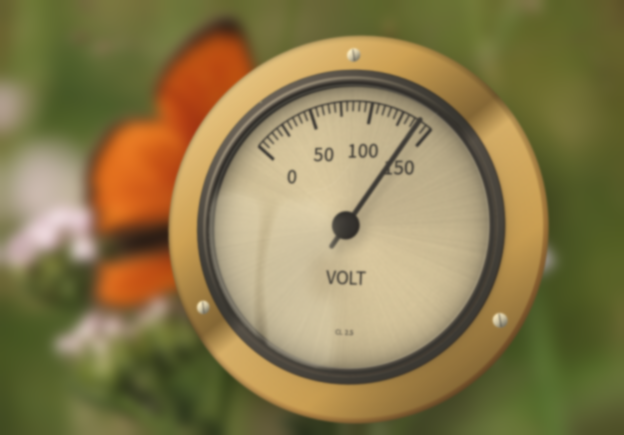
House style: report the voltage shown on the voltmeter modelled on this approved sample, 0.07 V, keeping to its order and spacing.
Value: 140 V
